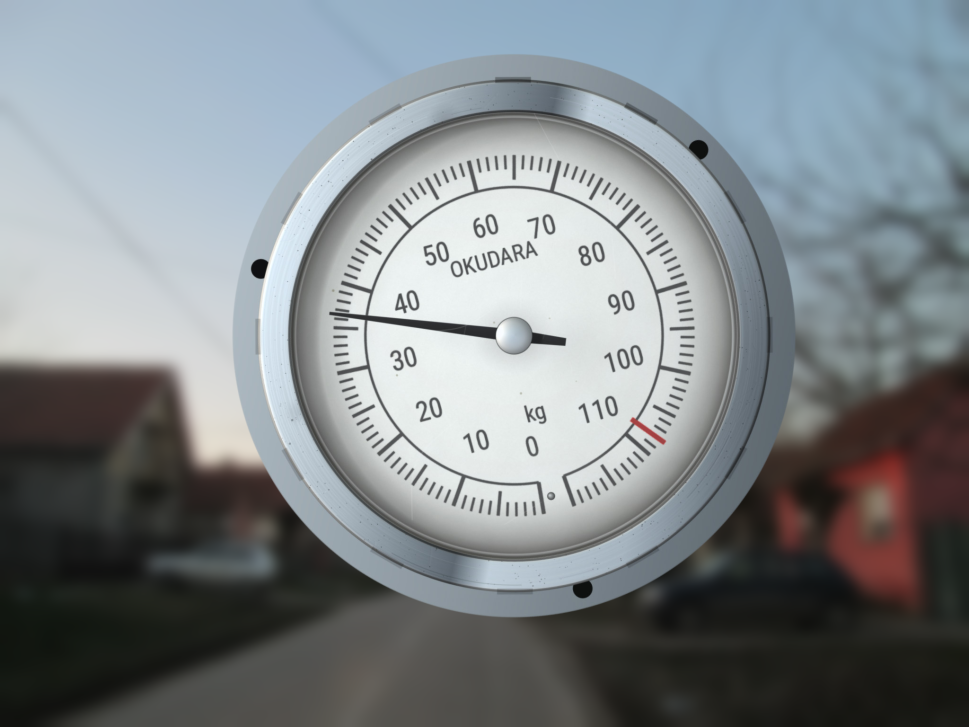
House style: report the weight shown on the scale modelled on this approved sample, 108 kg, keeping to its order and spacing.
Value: 36.5 kg
